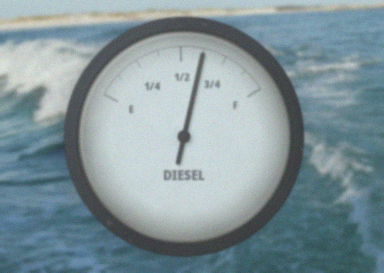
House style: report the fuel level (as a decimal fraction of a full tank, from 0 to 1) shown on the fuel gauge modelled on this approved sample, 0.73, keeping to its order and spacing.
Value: 0.625
